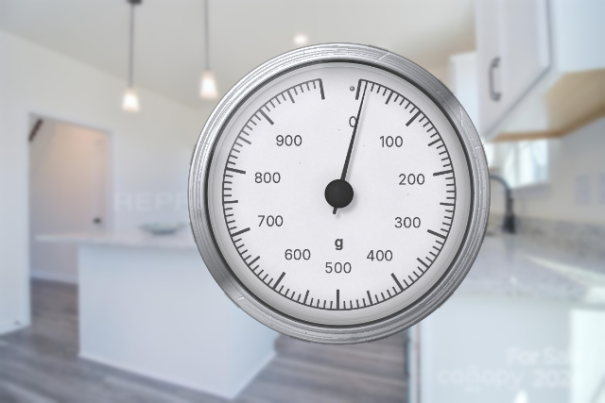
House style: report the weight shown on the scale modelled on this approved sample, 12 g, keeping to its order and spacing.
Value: 10 g
